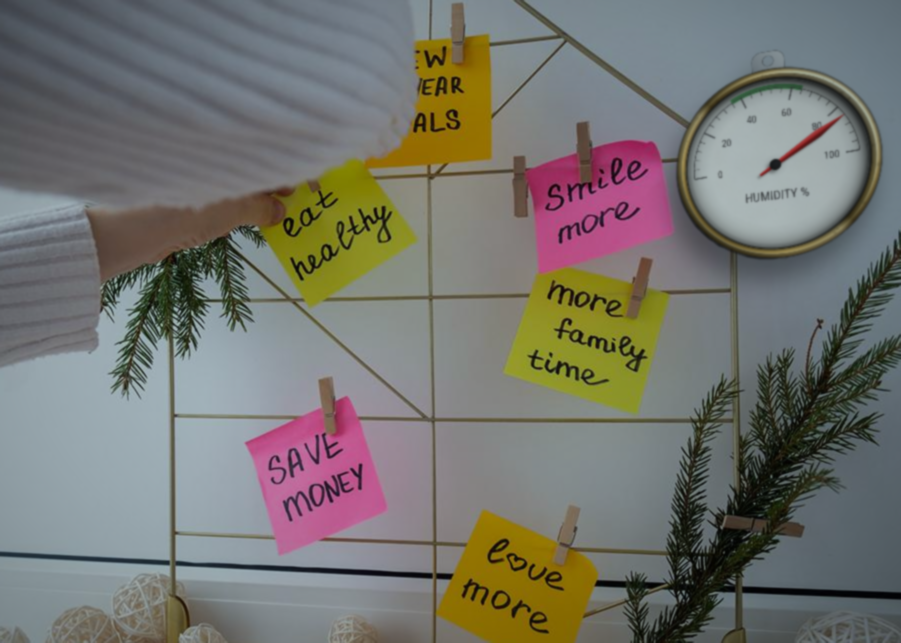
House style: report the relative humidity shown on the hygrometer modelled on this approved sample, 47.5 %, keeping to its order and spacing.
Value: 84 %
